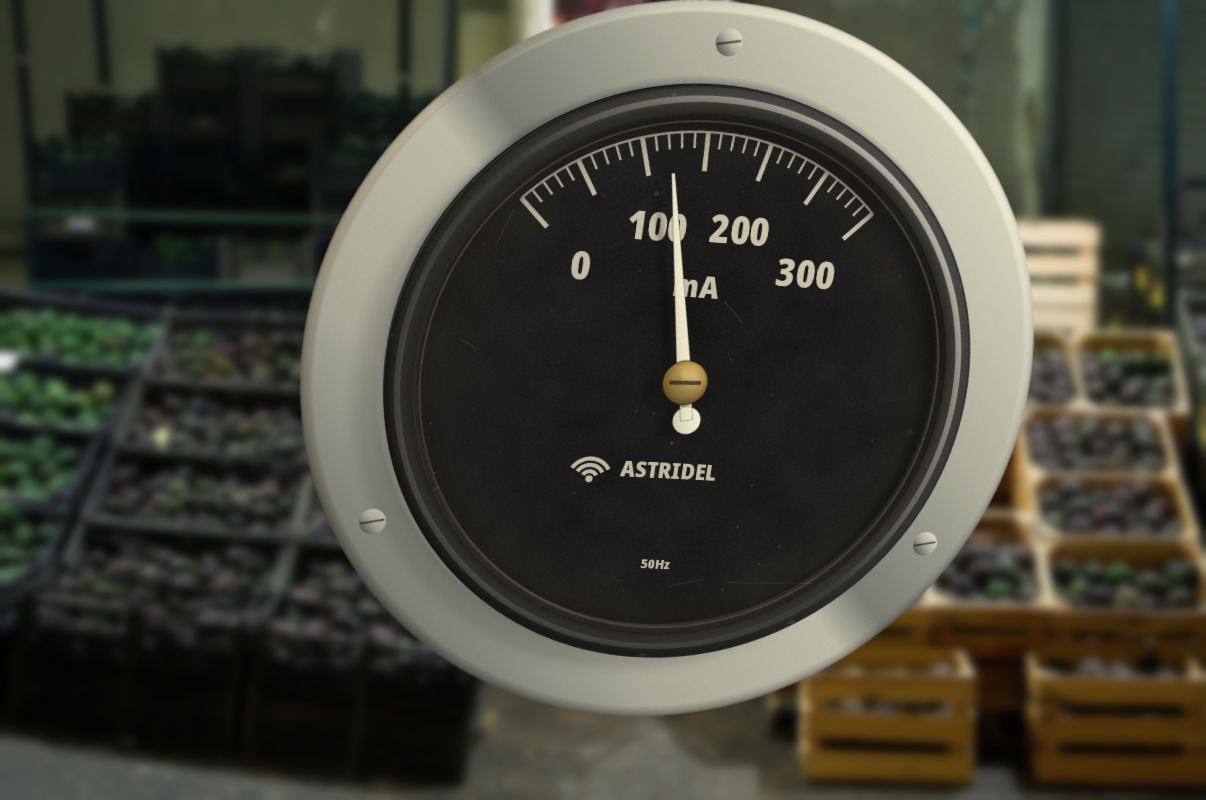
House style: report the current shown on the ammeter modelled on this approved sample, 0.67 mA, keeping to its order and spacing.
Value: 120 mA
